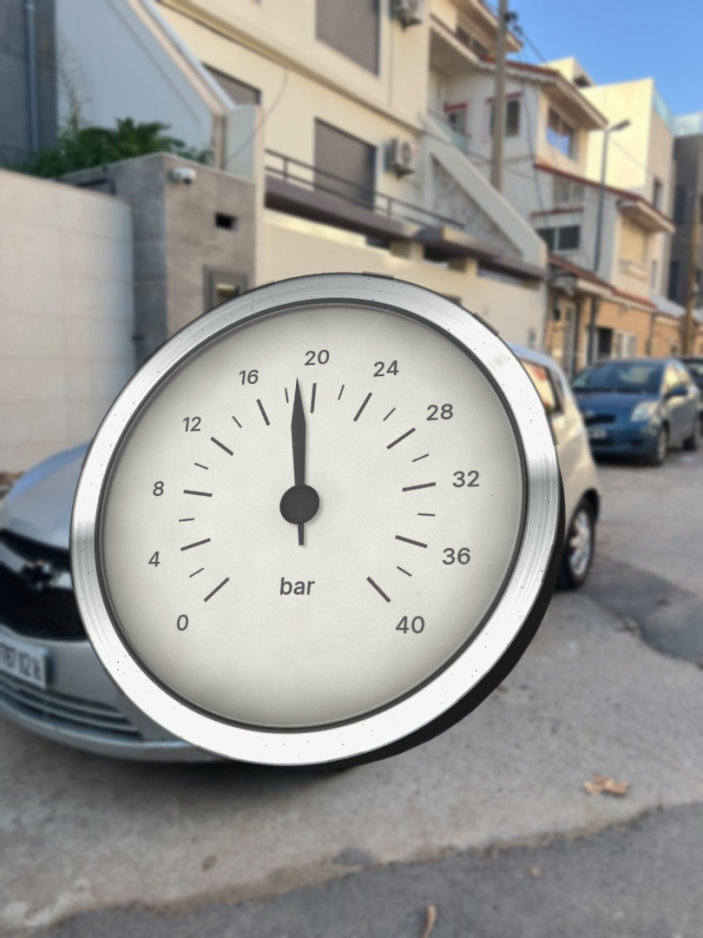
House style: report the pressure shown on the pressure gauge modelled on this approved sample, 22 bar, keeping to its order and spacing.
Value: 19 bar
